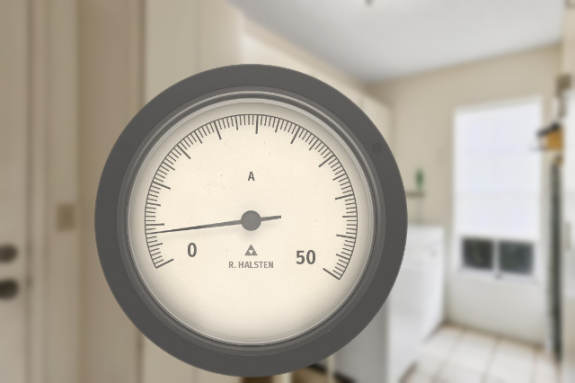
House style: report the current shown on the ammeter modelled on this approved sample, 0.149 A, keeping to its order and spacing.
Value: 4 A
